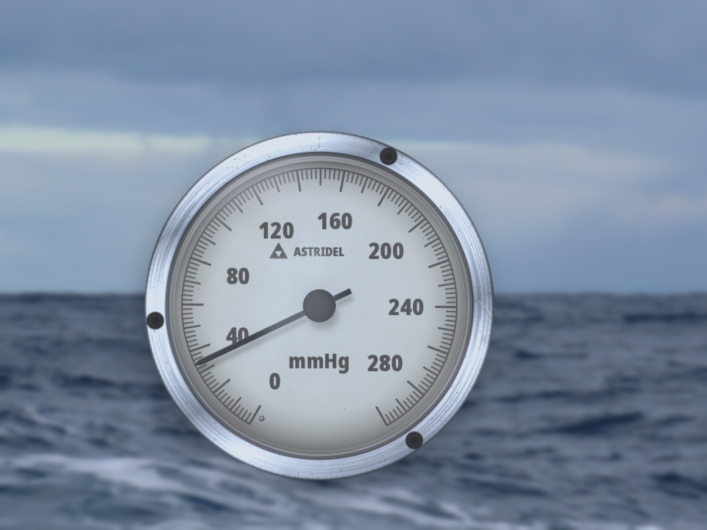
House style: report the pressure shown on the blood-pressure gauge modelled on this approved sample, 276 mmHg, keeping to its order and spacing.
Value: 34 mmHg
